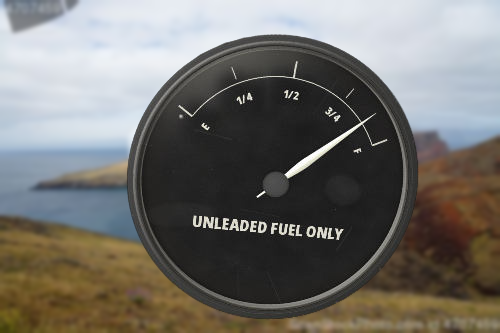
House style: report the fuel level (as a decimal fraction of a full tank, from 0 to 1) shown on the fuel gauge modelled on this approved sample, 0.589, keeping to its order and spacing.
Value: 0.875
